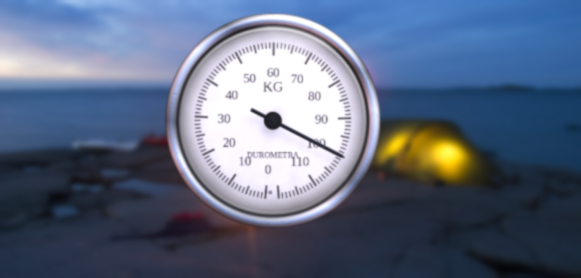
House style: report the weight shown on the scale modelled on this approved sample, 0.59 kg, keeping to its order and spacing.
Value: 100 kg
